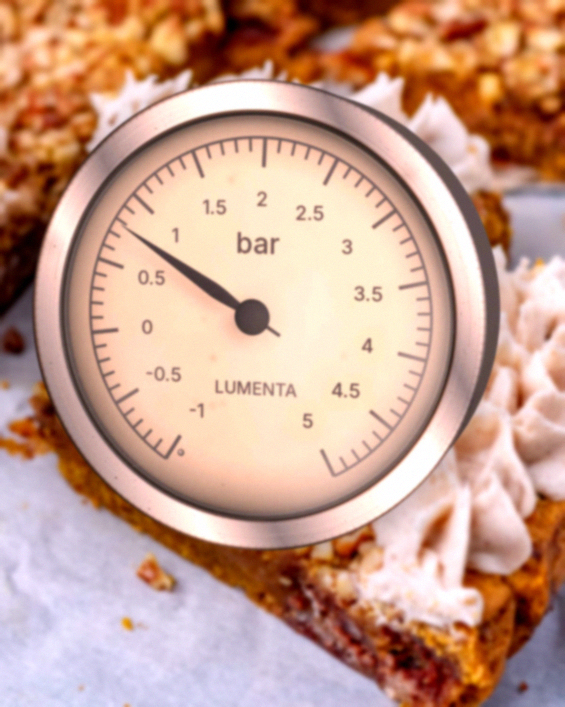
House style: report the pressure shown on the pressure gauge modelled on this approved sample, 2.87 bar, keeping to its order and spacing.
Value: 0.8 bar
